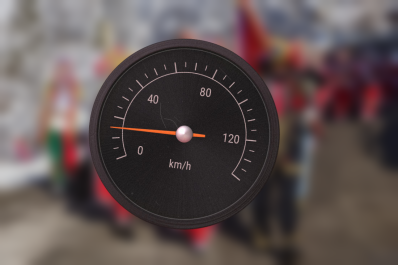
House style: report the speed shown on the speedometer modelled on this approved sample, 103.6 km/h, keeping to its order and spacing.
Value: 15 km/h
